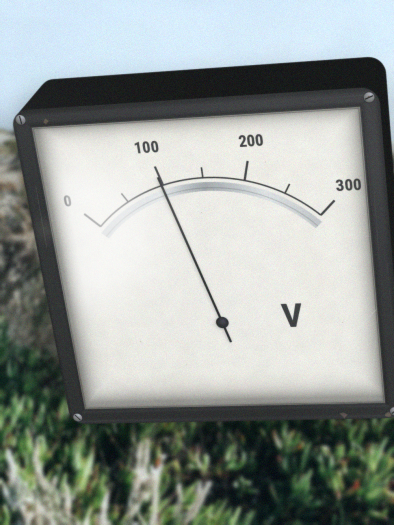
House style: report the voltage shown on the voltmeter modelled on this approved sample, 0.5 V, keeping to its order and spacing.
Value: 100 V
